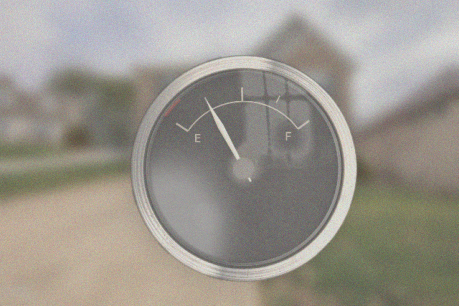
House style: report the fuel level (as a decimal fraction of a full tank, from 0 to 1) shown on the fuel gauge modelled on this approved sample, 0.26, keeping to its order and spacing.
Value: 0.25
